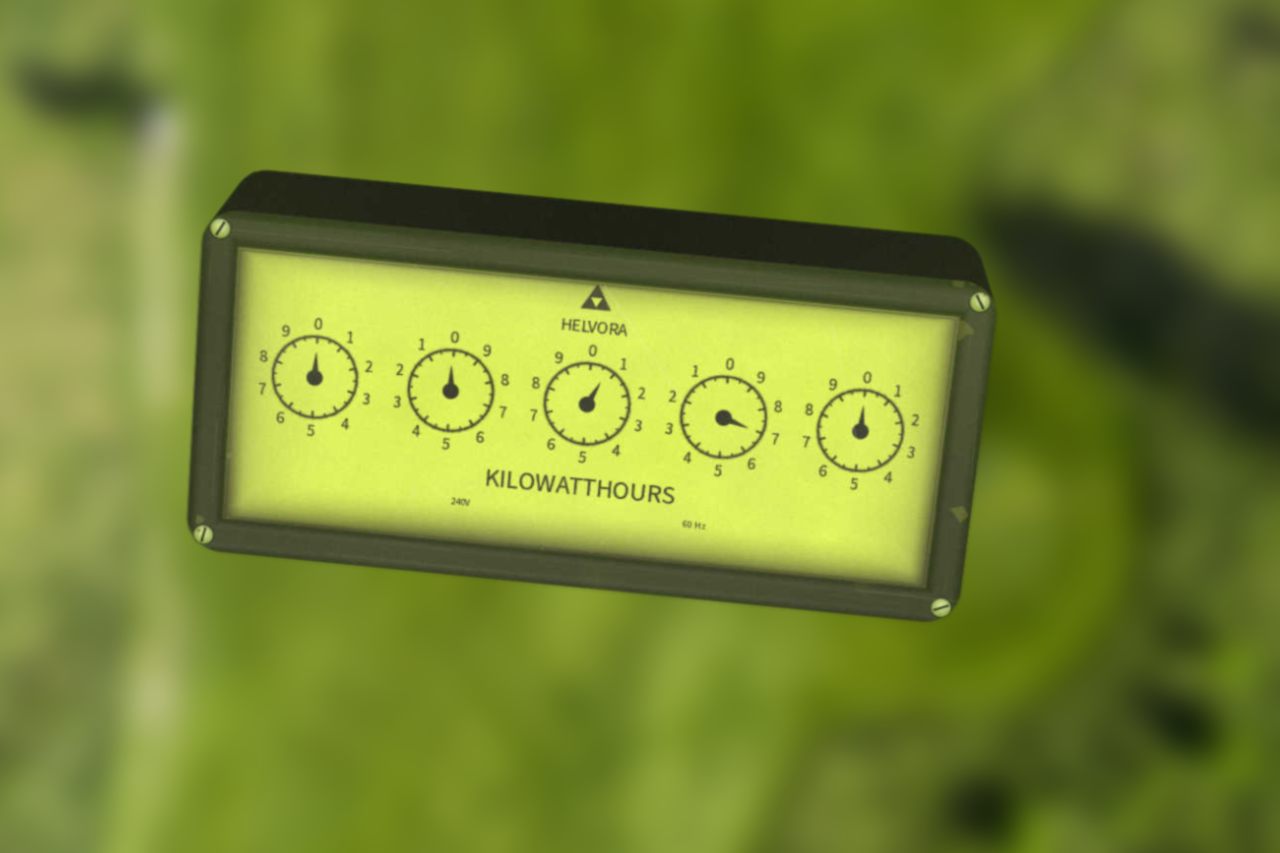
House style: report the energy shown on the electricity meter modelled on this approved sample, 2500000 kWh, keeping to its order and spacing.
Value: 70 kWh
